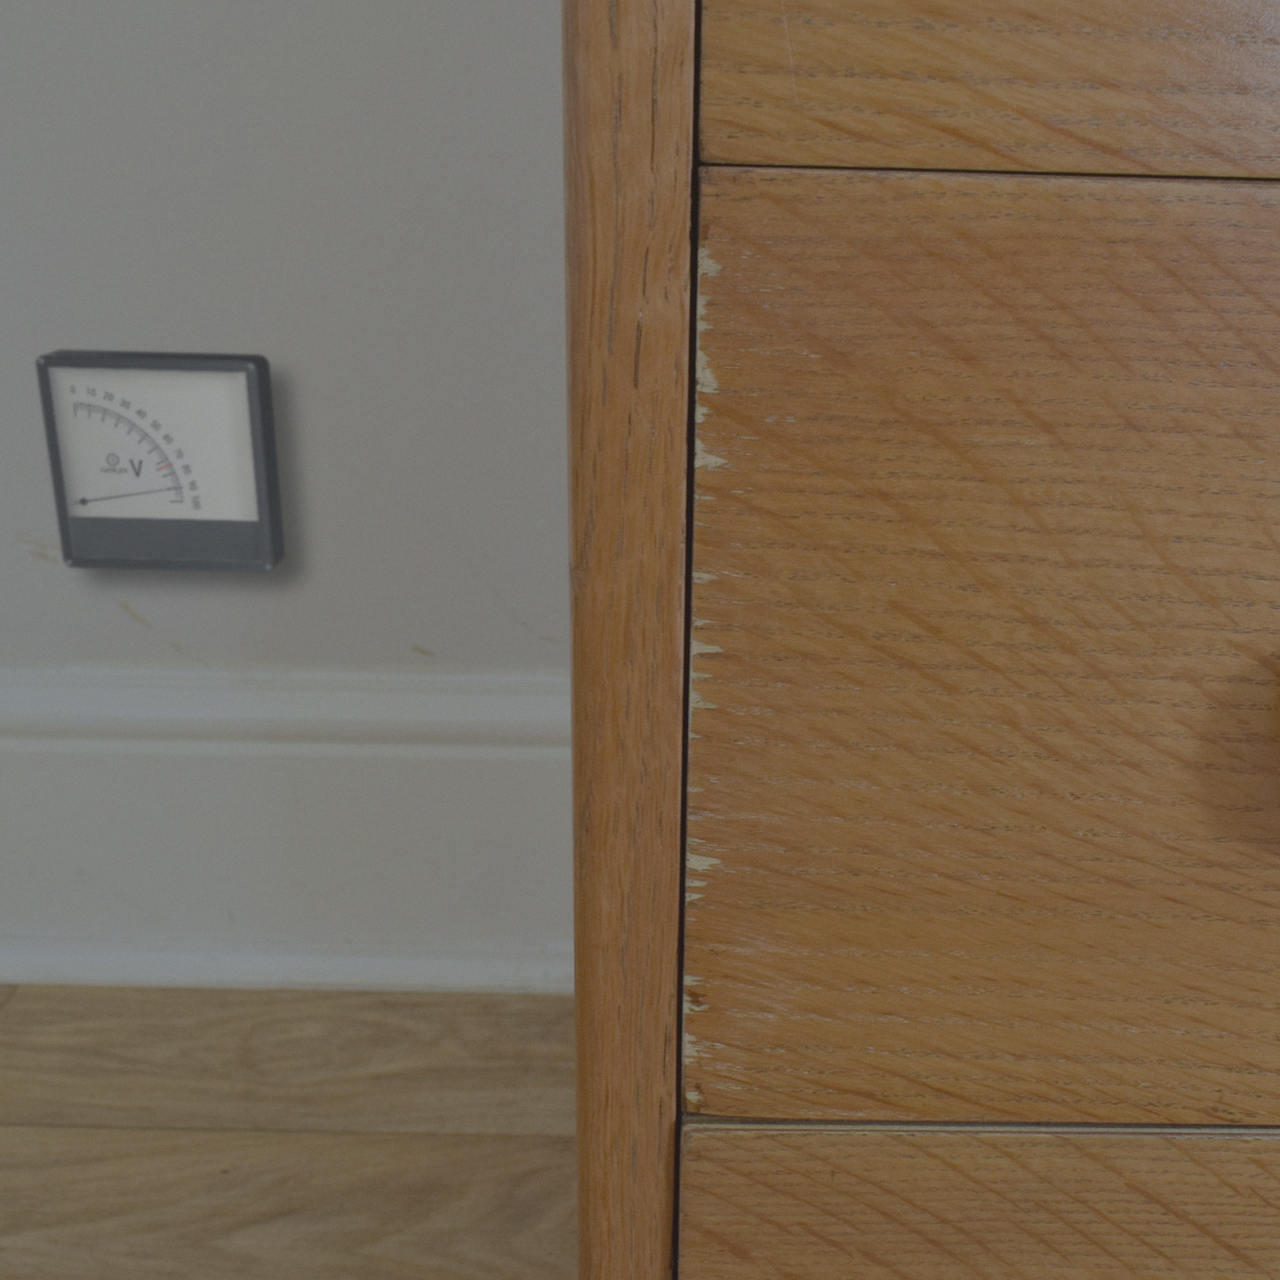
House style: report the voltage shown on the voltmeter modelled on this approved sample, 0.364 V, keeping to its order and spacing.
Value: 90 V
